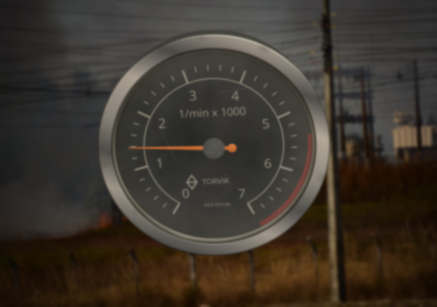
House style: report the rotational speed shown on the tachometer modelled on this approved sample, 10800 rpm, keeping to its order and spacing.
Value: 1400 rpm
